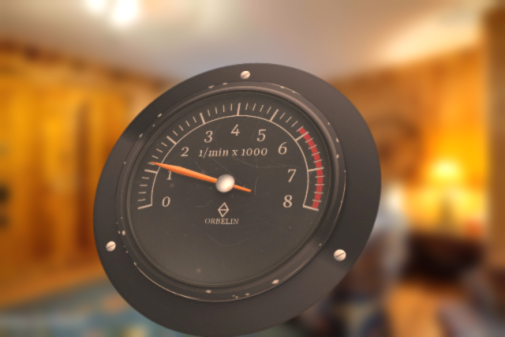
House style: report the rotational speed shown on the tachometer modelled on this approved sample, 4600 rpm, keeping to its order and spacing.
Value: 1200 rpm
